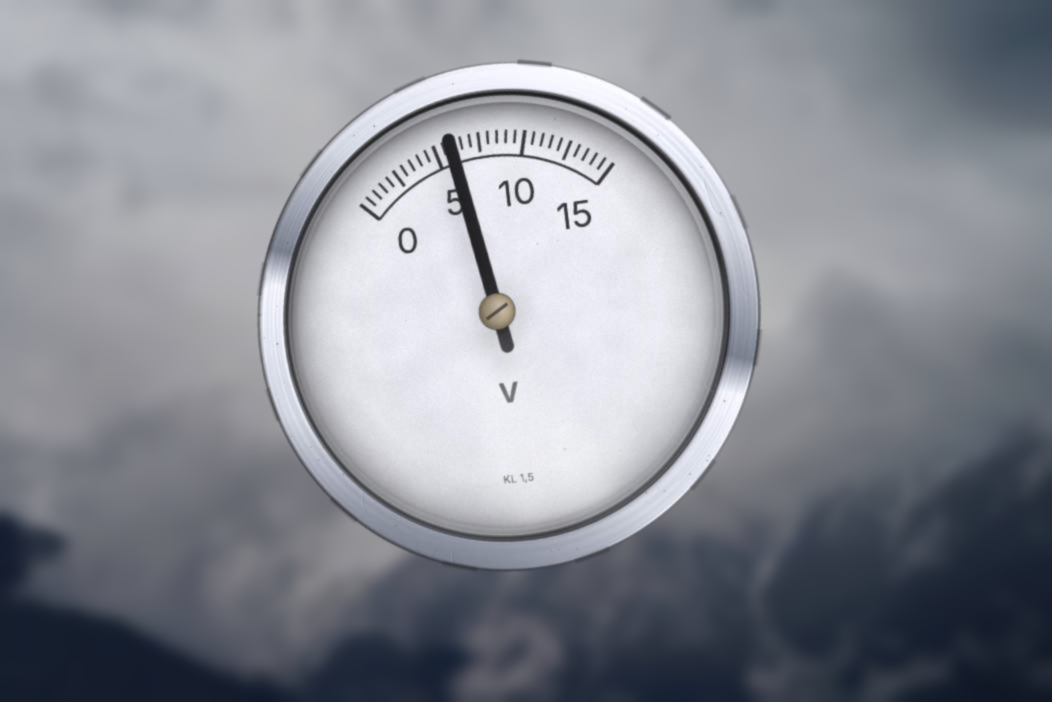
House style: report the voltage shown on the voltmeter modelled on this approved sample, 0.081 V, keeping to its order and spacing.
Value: 6 V
